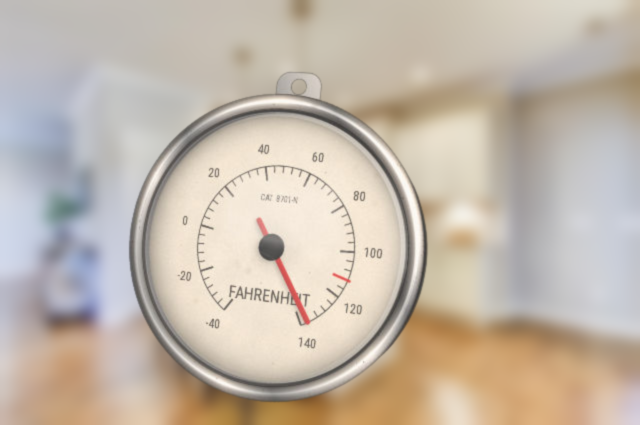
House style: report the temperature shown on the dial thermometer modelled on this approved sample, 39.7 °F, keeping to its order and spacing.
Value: 136 °F
